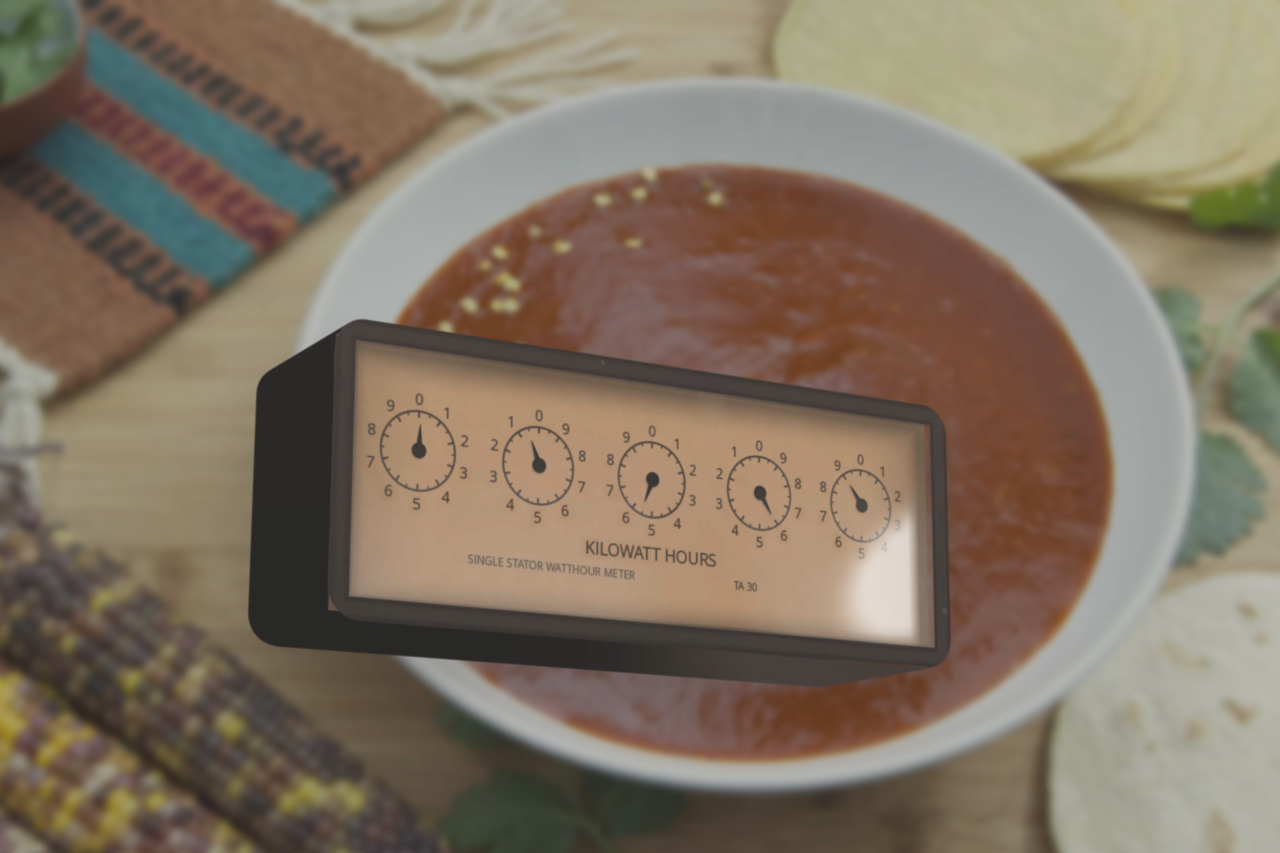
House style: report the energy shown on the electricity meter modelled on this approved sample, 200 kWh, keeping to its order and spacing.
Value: 559 kWh
